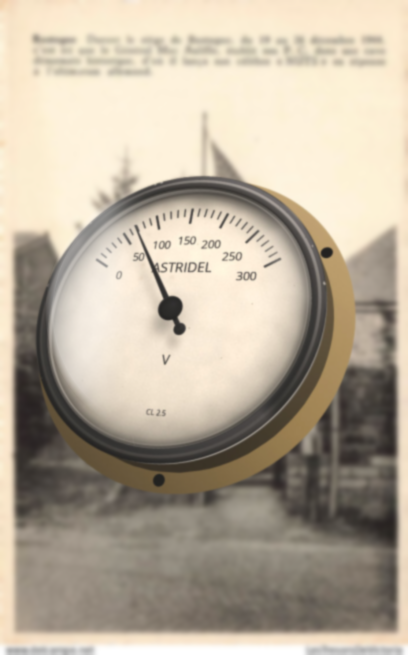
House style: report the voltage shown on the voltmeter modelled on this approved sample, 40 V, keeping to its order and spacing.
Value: 70 V
